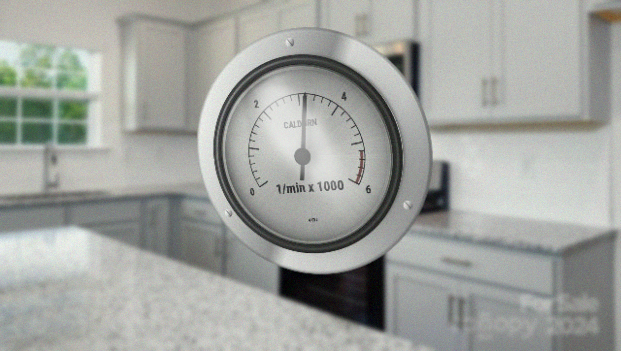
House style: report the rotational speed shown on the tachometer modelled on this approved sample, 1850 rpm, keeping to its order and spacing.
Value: 3200 rpm
